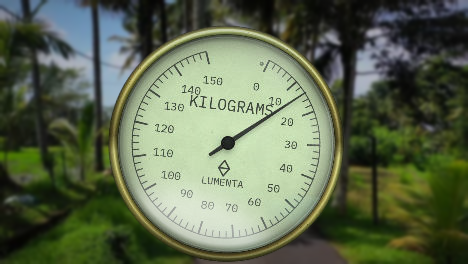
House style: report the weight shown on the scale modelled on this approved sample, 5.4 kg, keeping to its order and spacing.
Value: 14 kg
